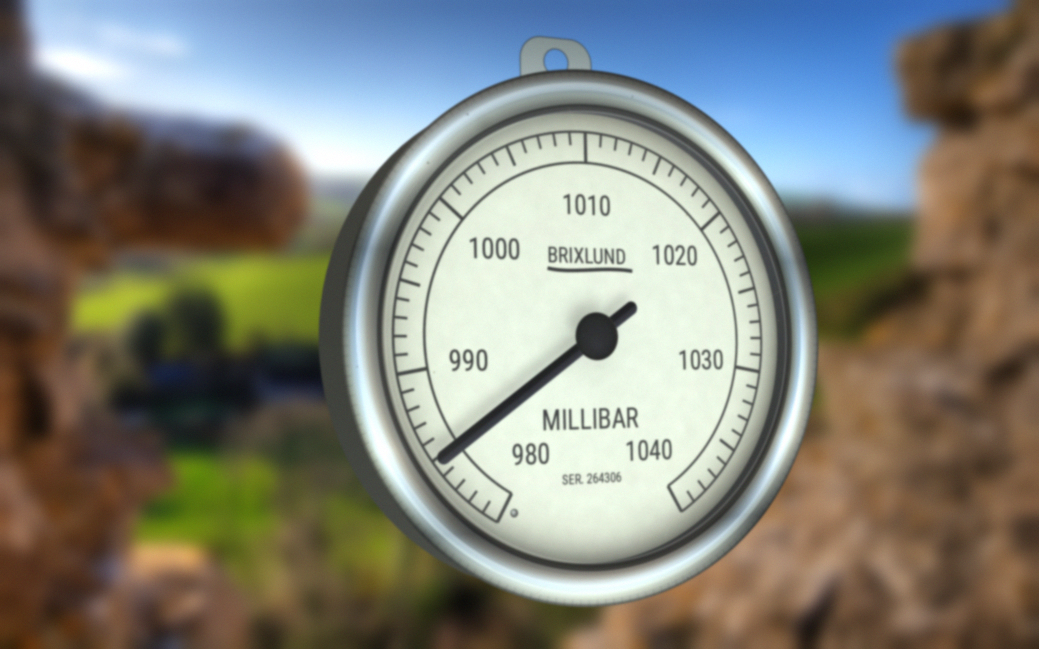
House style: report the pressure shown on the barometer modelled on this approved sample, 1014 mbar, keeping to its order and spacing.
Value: 985 mbar
